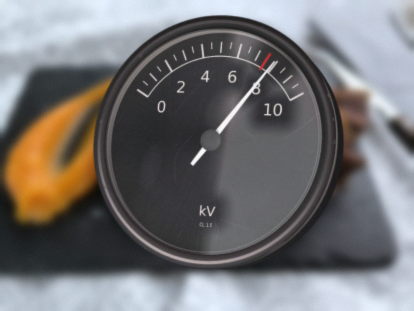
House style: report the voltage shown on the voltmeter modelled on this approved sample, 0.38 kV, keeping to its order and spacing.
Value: 8 kV
